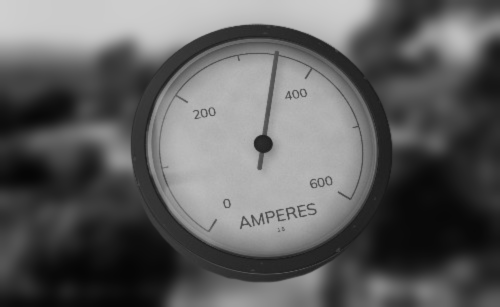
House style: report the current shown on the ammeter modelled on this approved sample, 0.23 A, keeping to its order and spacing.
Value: 350 A
